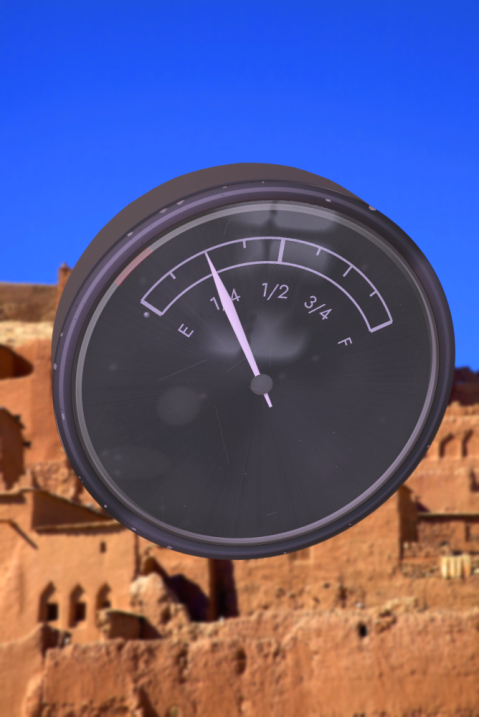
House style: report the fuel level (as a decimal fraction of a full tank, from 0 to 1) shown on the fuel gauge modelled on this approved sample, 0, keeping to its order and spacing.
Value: 0.25
